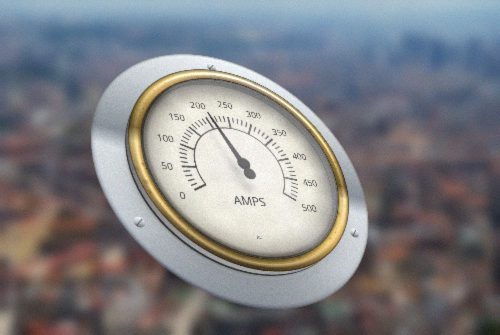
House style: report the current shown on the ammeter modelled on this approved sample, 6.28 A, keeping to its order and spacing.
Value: 200 A
